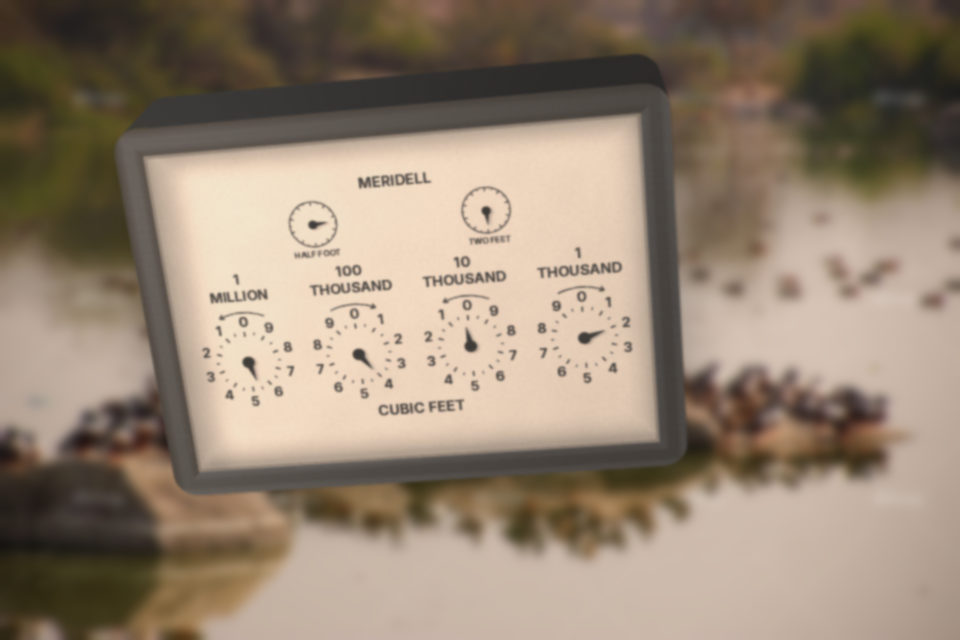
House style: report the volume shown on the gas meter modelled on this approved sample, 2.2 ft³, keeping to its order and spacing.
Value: 540200 ft³
